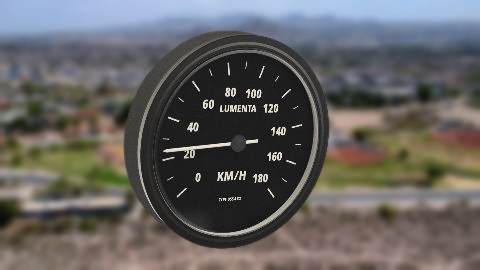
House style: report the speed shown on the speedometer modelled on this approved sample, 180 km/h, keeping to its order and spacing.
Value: 25 km/h
